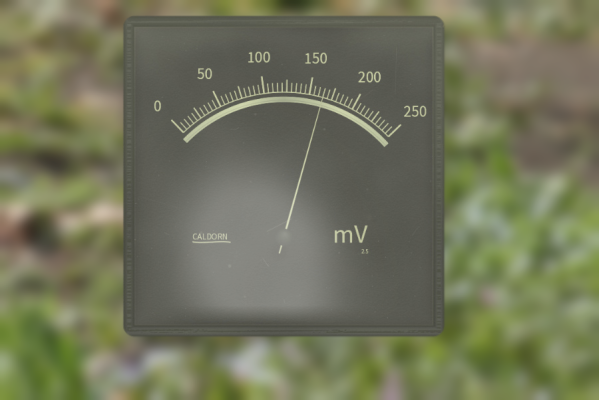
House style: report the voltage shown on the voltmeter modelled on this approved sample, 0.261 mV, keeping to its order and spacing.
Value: 165 mV
